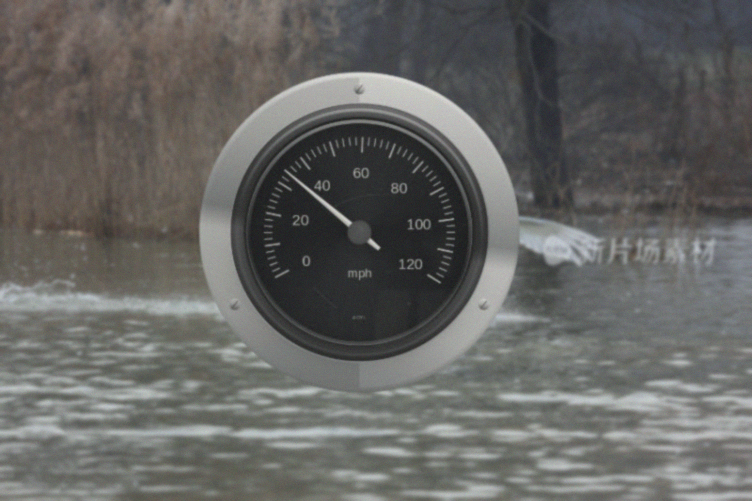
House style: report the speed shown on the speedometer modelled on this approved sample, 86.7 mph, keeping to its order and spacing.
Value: 34 mph
